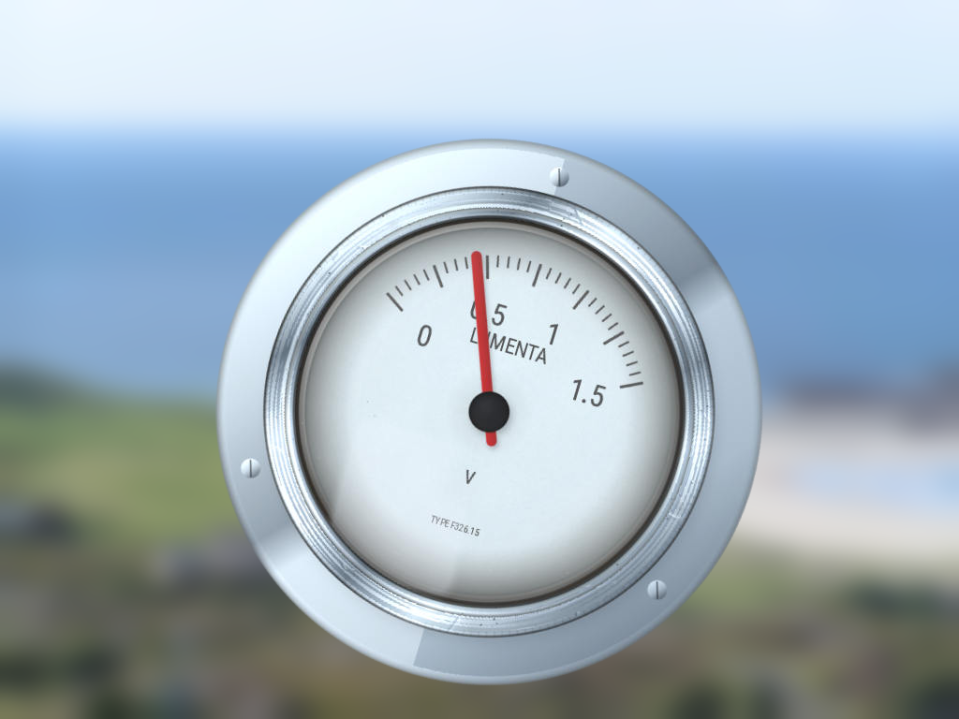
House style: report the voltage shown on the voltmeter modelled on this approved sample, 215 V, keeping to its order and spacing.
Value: 0.45 V
